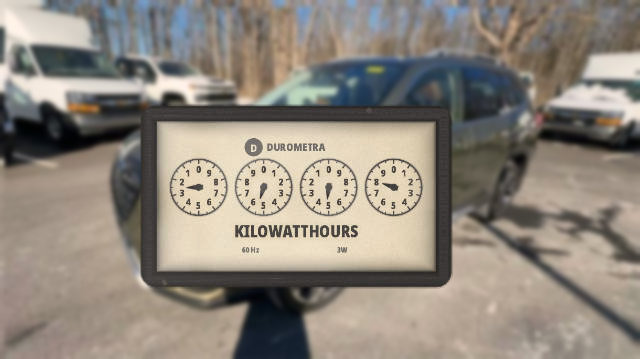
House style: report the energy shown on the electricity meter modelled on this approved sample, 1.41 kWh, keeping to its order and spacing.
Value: 2548 kWh
